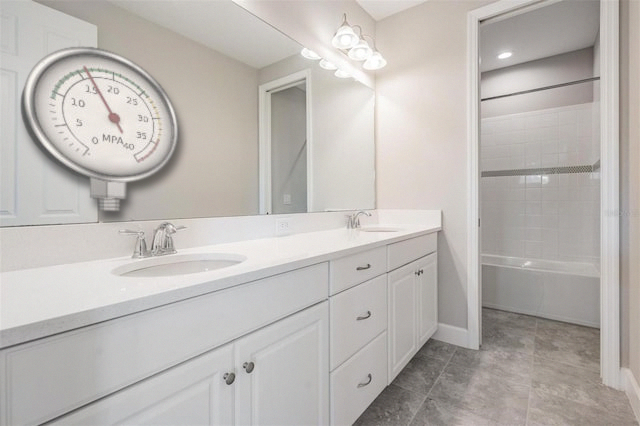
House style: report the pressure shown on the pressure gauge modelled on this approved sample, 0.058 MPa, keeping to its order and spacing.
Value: 16 MPa
